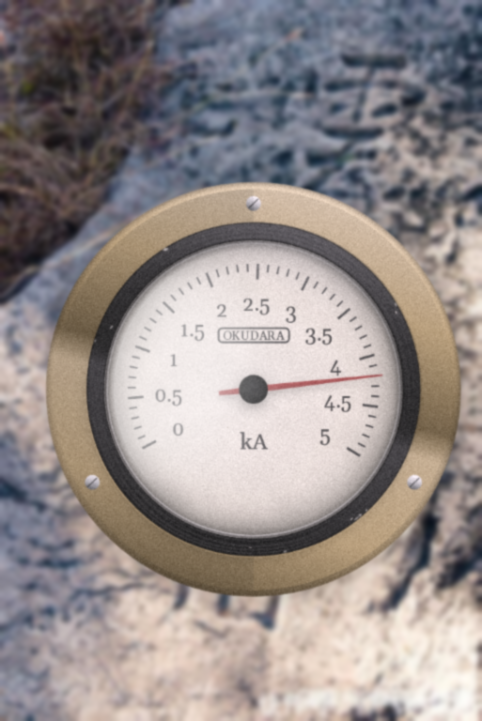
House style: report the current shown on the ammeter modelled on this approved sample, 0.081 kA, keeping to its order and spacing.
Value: 4.2 kA
